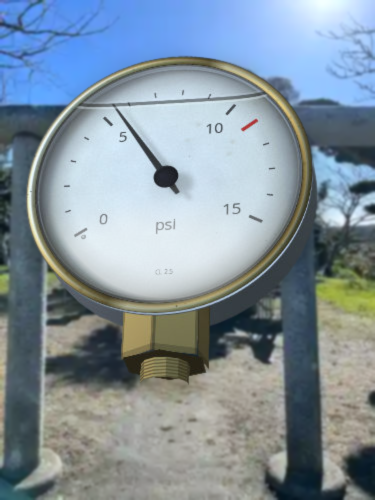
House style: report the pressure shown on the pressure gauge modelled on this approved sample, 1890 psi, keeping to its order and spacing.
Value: 5.5 psi
